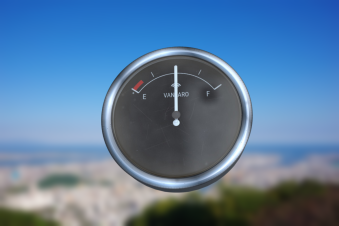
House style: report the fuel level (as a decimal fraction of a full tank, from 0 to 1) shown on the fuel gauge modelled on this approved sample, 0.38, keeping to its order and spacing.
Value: 0.5
